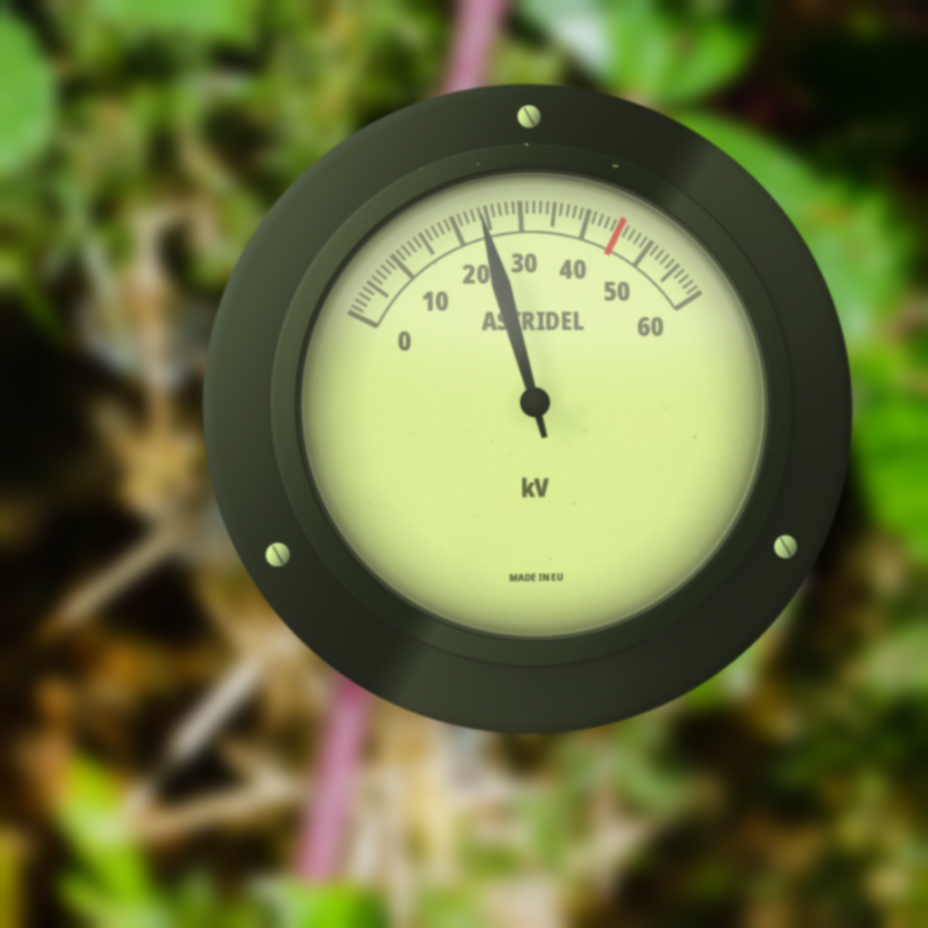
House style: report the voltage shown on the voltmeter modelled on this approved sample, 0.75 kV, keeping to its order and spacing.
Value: 24 kV
